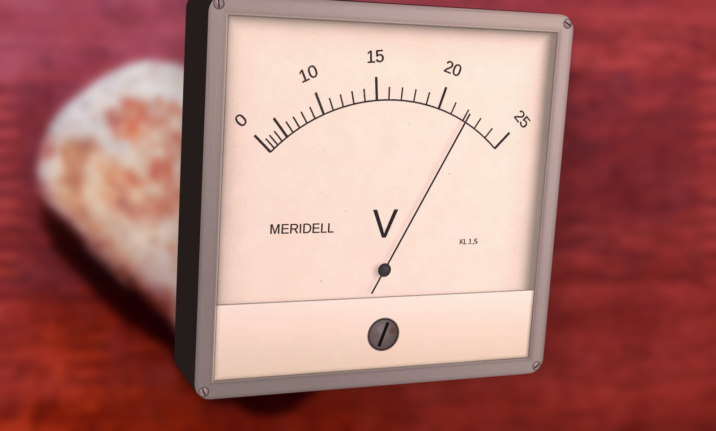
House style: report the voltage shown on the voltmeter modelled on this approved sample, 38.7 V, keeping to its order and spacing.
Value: 22 V
